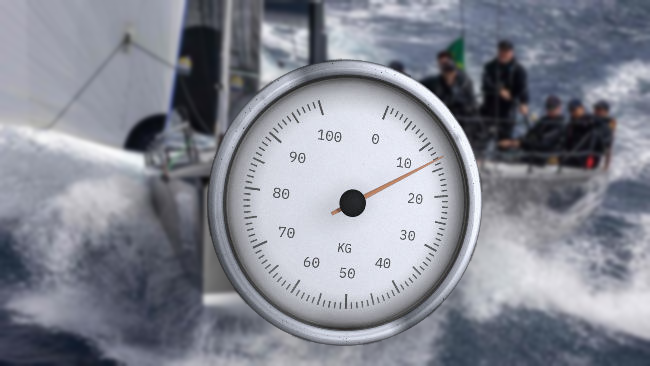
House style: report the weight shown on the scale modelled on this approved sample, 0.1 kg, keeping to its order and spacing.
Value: 13 kg
